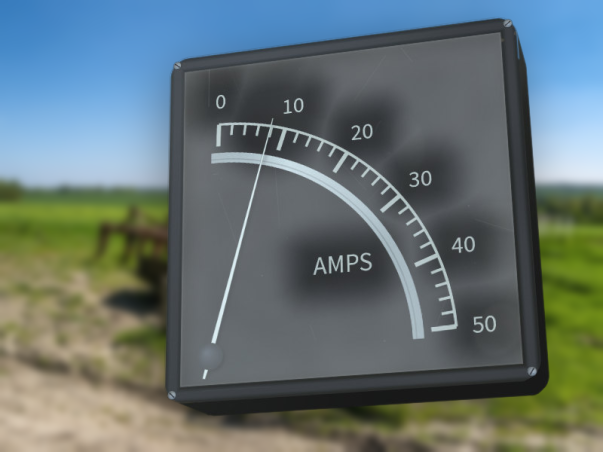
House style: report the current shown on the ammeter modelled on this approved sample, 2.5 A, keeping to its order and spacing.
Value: 8 A
